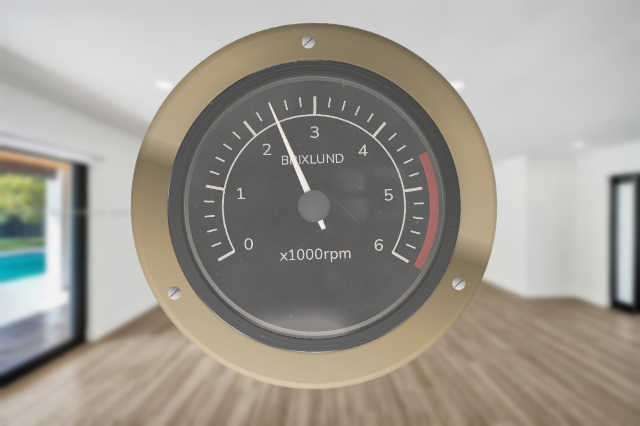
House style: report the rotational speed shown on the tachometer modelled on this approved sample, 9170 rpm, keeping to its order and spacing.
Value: 2400 rpm
